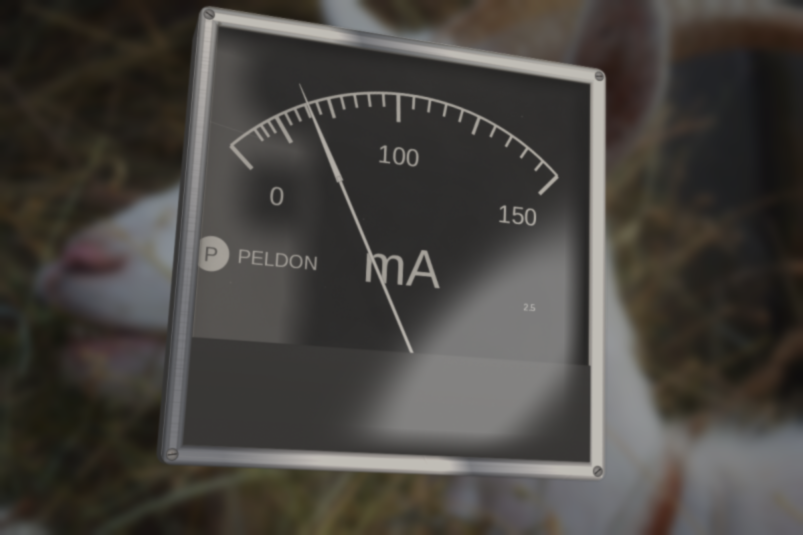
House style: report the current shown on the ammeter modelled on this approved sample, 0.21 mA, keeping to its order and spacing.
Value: 65 mA
